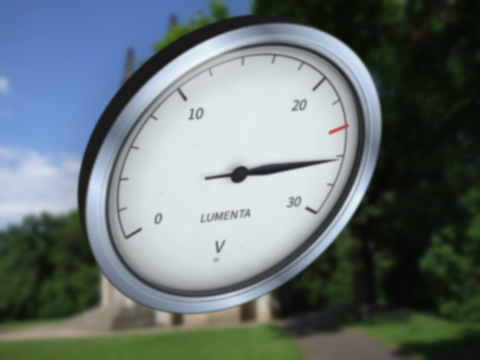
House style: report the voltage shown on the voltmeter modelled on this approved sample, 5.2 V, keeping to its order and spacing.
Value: 26 V
